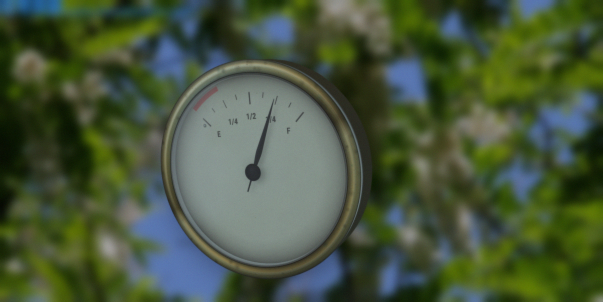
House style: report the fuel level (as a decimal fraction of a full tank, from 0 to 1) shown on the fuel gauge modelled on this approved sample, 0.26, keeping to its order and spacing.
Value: 0.75
